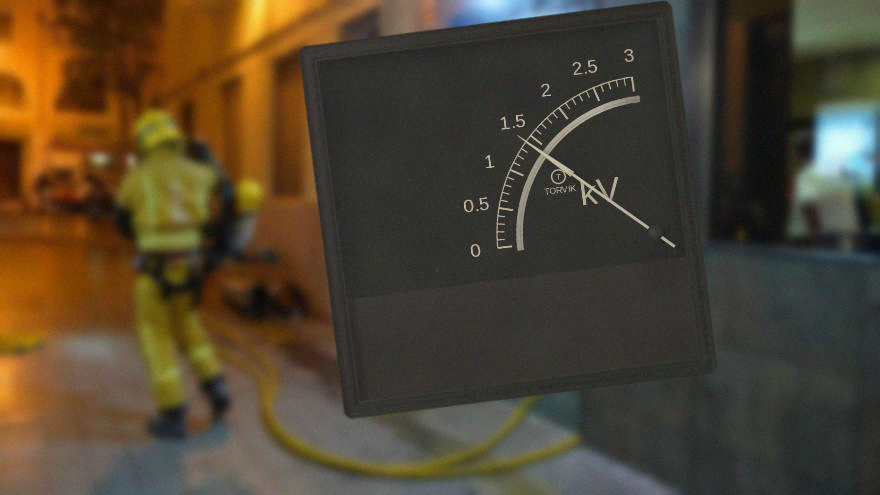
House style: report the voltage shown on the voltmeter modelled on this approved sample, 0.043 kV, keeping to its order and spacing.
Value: 1.4 kV
